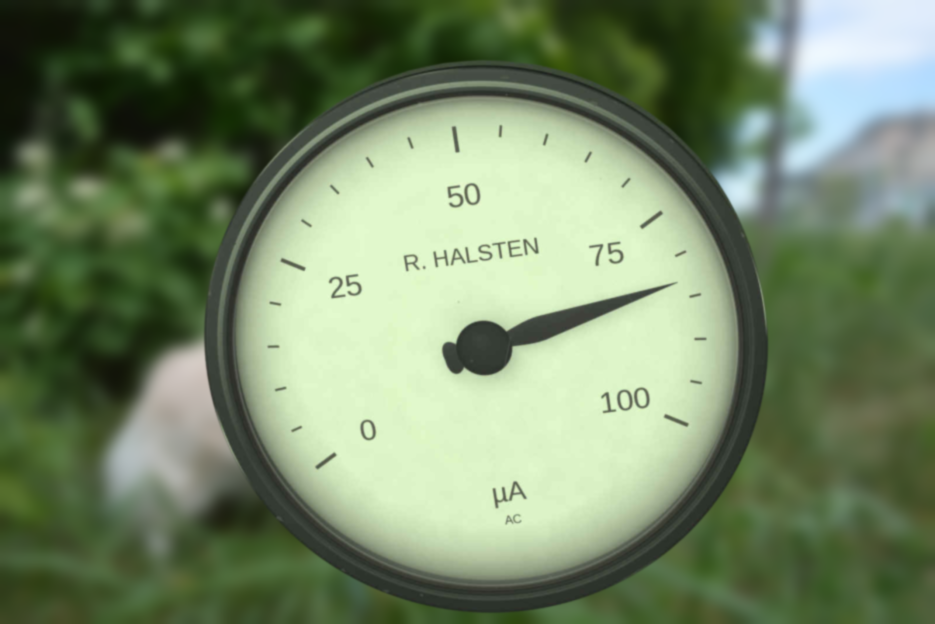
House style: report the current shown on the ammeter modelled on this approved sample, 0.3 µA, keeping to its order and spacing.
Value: 82.5 µA
